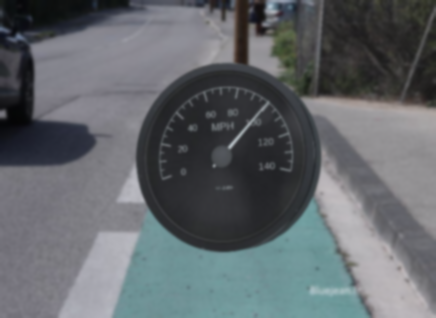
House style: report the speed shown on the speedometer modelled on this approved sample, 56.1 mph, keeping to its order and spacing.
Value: 100 mph
